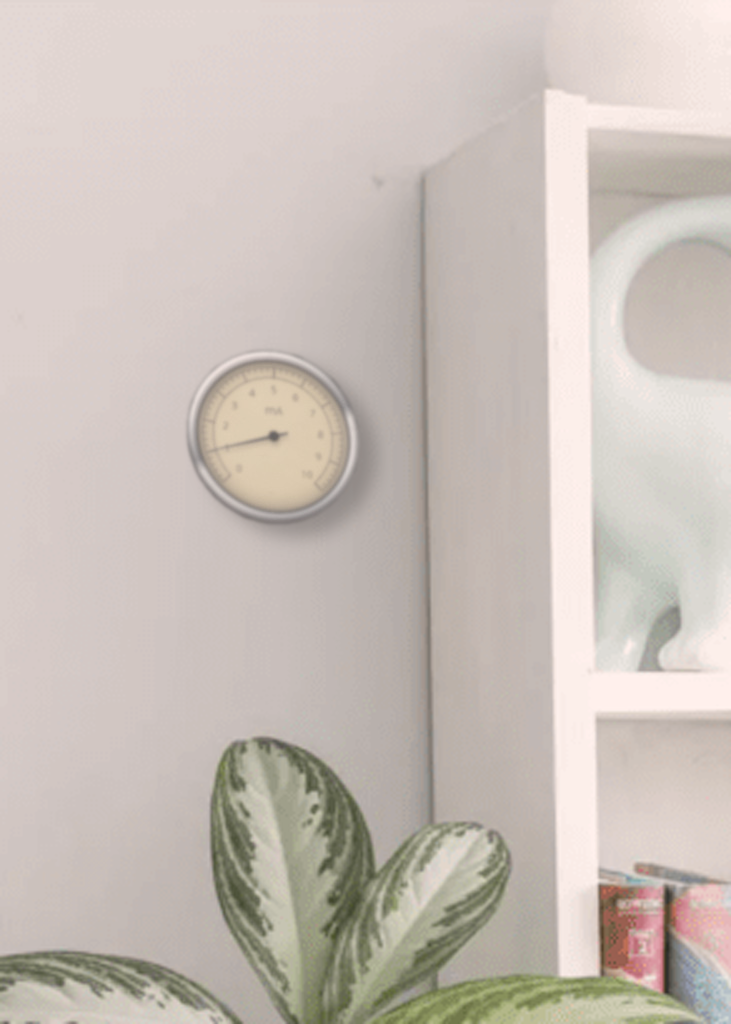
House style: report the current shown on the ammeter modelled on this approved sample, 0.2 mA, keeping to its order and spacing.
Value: 1 mA
